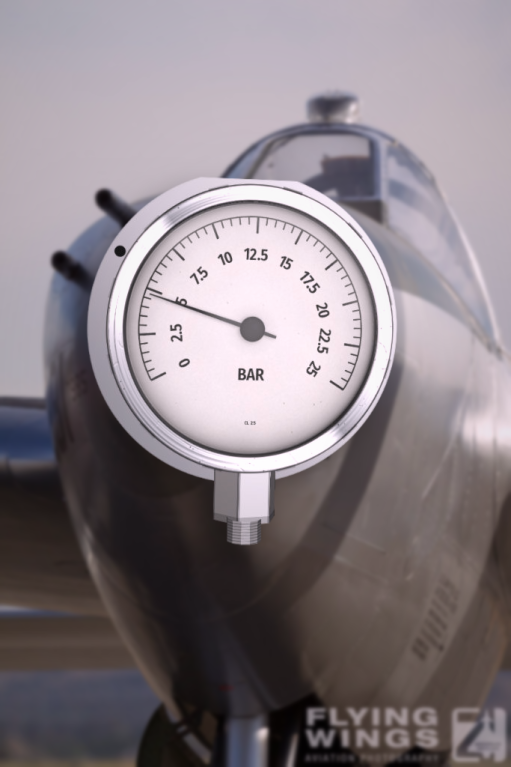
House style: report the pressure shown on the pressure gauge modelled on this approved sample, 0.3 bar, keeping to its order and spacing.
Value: 4.75 bar
